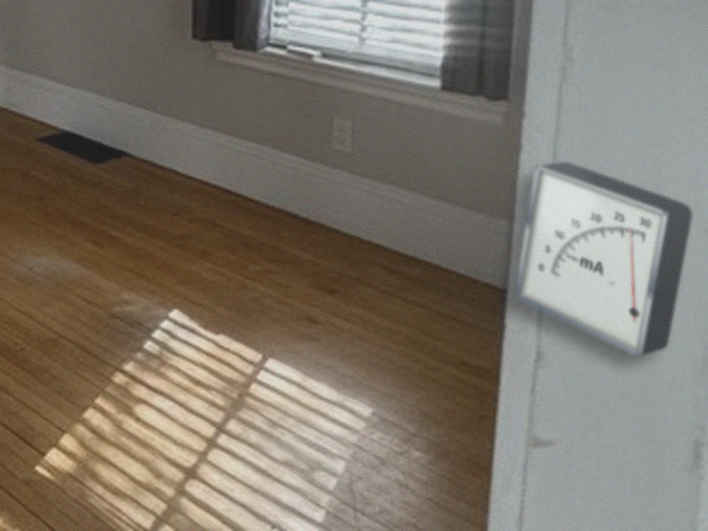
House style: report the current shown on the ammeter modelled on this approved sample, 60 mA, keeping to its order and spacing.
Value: 27.5 mA
